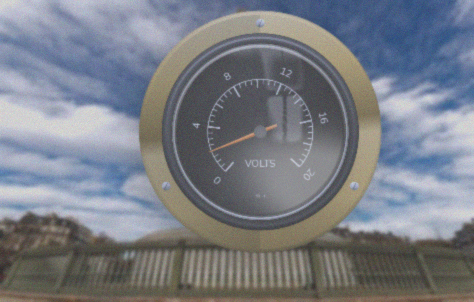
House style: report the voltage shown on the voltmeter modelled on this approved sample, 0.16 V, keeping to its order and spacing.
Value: 2 V
